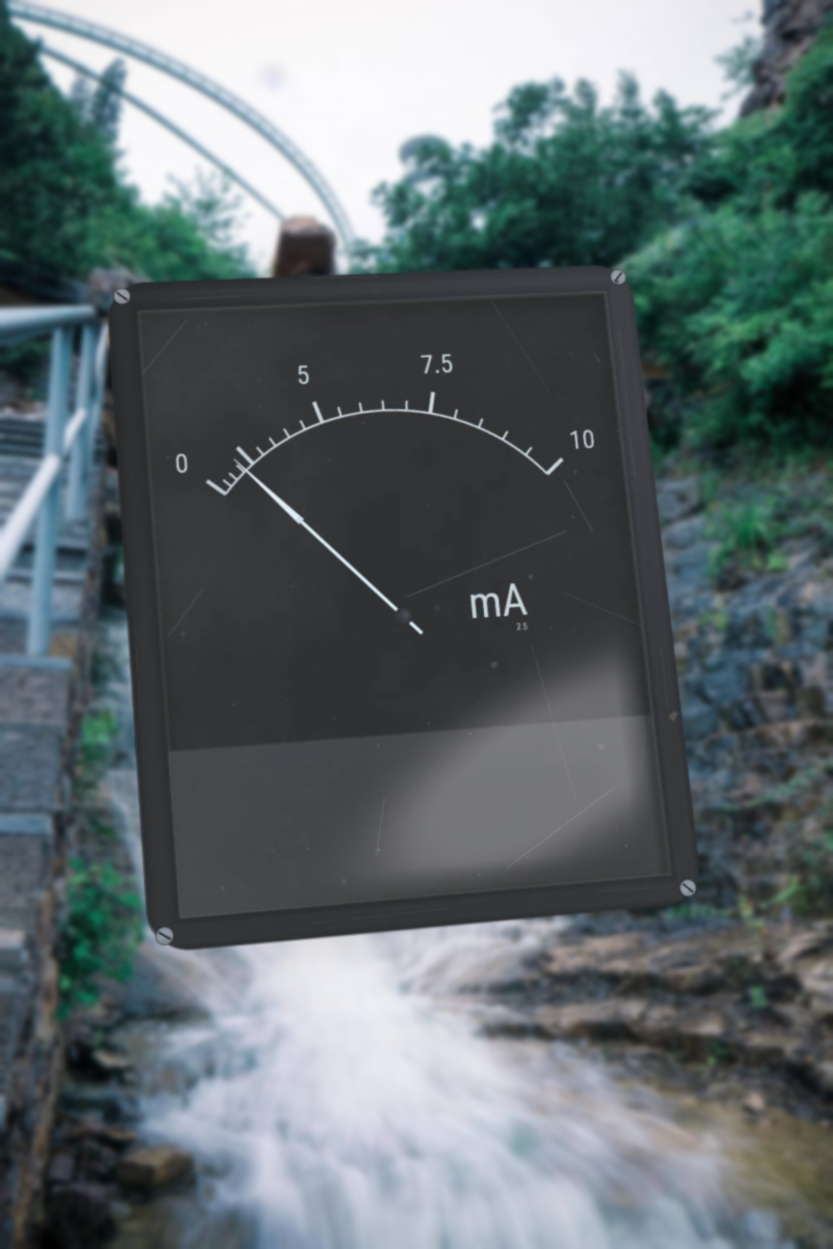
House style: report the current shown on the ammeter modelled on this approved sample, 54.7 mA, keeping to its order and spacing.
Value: 2 mA
